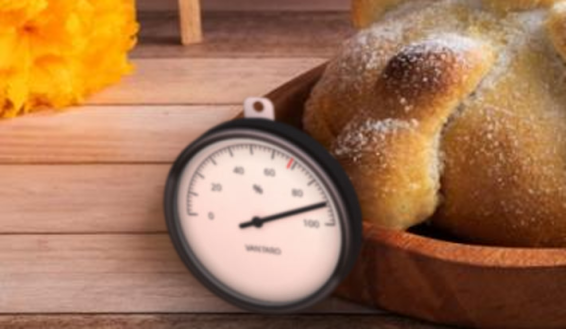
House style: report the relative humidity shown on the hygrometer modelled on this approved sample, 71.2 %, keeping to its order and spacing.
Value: 90 %
